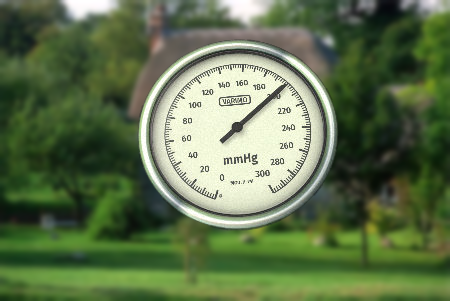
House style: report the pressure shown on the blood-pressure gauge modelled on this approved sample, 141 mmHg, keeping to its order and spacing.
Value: 200 mmHg
